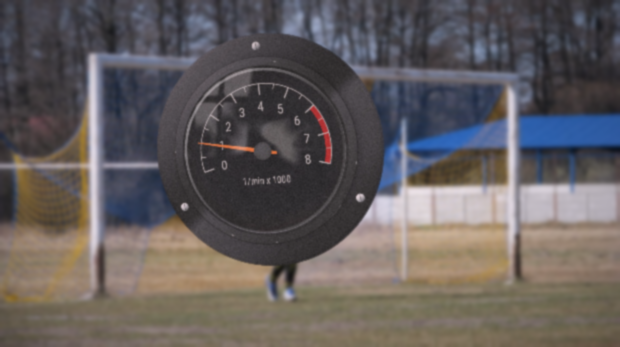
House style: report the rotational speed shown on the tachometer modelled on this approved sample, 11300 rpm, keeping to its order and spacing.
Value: 1000 rpm
